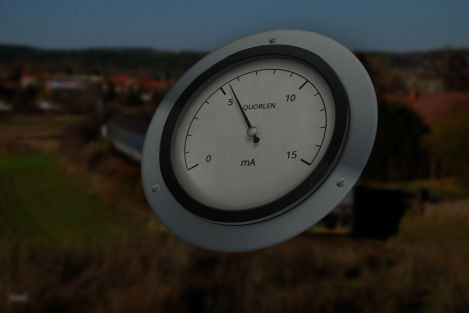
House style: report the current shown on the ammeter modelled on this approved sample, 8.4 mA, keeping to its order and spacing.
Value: 5.5 mA
